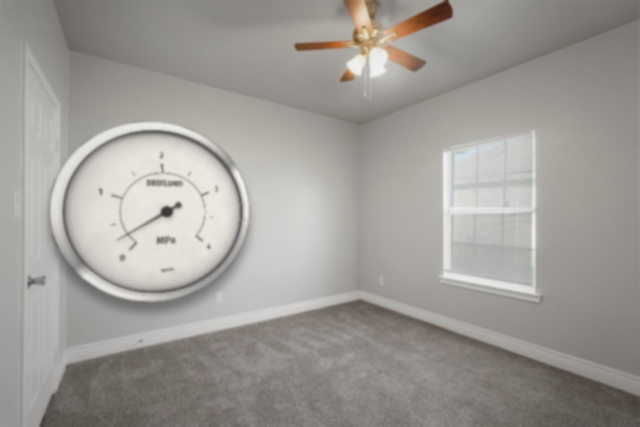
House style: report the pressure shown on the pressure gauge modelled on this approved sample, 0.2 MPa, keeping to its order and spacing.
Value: 0.25 MPa
